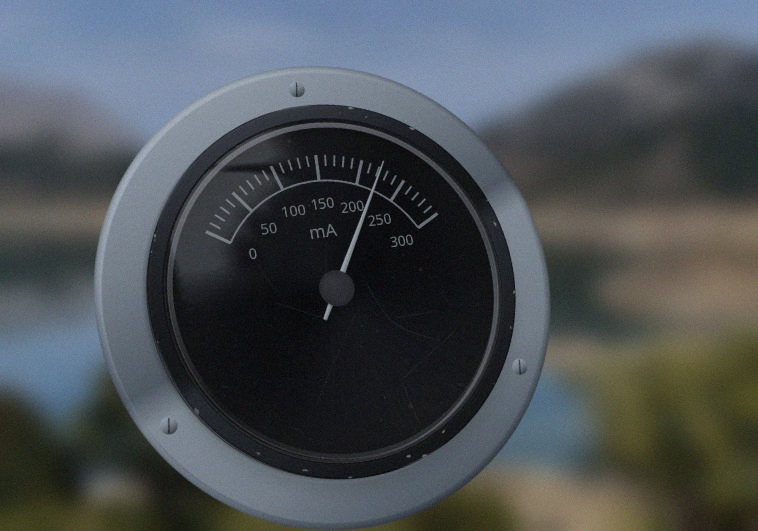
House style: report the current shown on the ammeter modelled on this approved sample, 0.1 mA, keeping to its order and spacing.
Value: 220 mA
